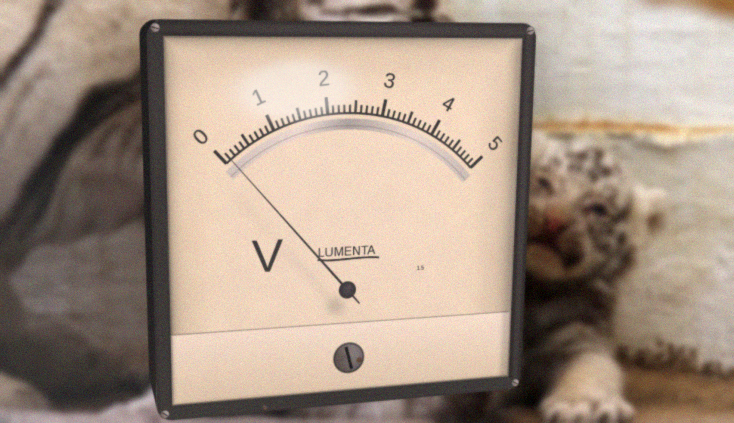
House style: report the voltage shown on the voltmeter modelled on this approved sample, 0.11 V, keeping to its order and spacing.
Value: 0.1 V
